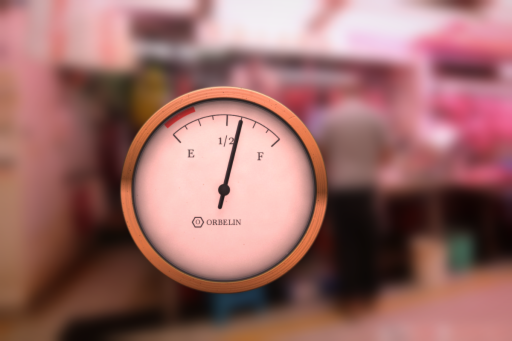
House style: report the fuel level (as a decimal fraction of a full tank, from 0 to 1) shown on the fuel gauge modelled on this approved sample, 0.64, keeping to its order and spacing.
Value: 0.625
